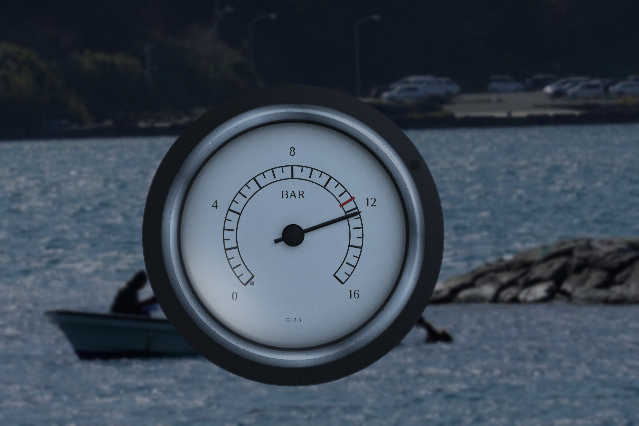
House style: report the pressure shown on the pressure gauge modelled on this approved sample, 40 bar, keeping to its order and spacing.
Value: 12.25 bar
